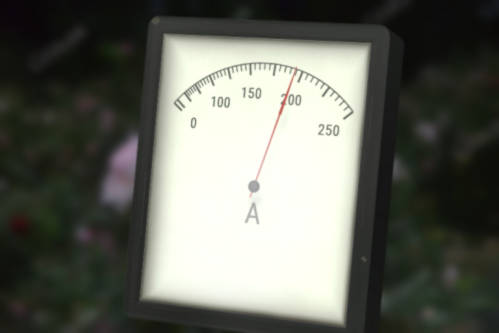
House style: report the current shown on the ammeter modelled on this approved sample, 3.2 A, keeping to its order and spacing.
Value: 195 A
